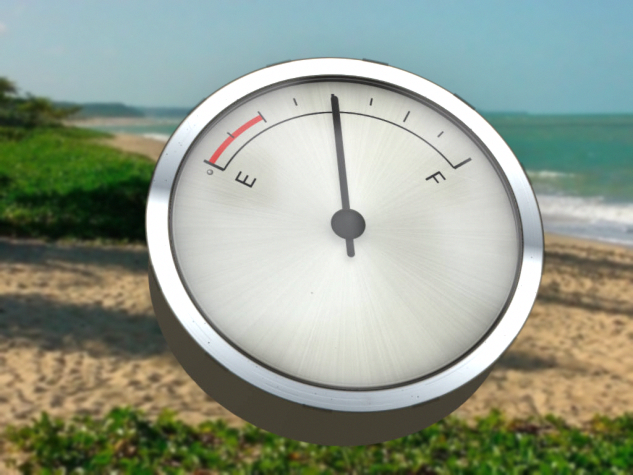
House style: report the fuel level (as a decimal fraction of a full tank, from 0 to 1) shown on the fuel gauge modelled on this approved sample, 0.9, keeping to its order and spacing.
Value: 0.5
